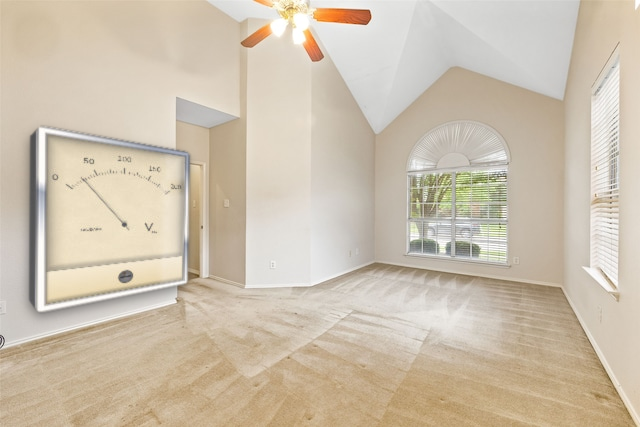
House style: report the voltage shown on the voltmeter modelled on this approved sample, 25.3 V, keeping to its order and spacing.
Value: 25 V
